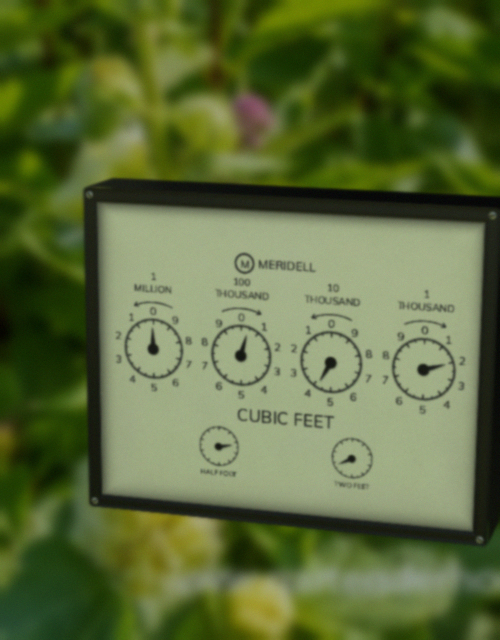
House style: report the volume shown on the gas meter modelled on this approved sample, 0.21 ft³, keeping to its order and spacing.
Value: 4200 ft³
